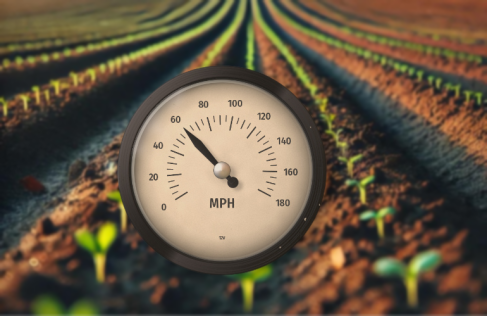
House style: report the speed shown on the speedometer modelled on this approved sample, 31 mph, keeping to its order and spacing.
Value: 60 mph
